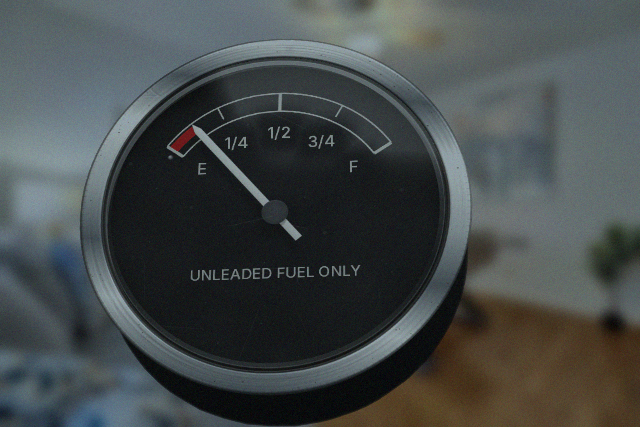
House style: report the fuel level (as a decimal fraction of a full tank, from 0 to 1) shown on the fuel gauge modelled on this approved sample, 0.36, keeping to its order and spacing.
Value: 0.125
